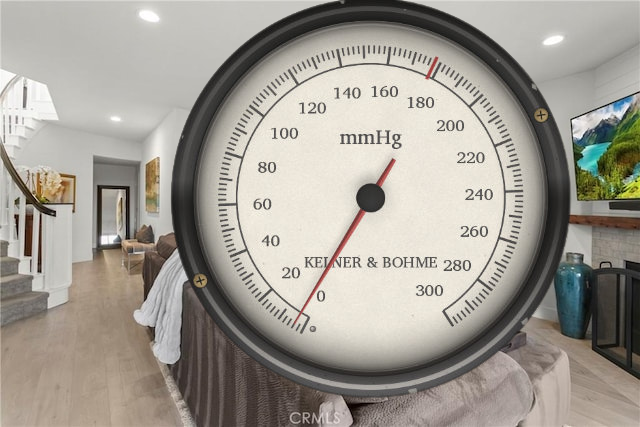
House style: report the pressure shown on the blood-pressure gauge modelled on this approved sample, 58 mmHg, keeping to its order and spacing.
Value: 4 mmHg
